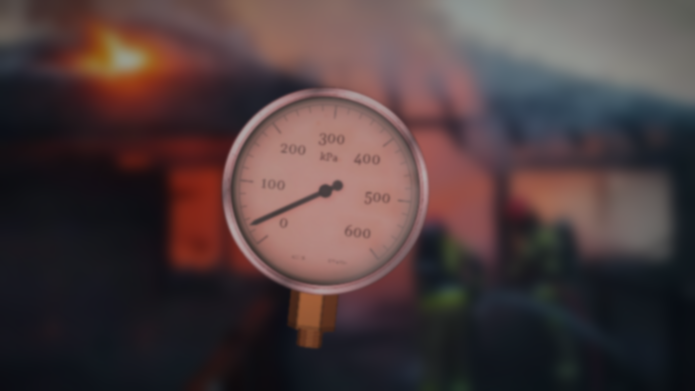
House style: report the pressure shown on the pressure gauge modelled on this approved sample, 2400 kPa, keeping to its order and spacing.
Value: 30 kPa
